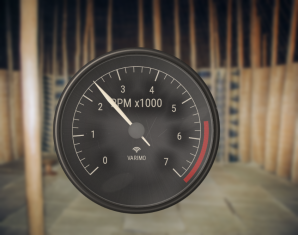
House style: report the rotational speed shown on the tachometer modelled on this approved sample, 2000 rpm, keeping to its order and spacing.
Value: 2400 rpm
